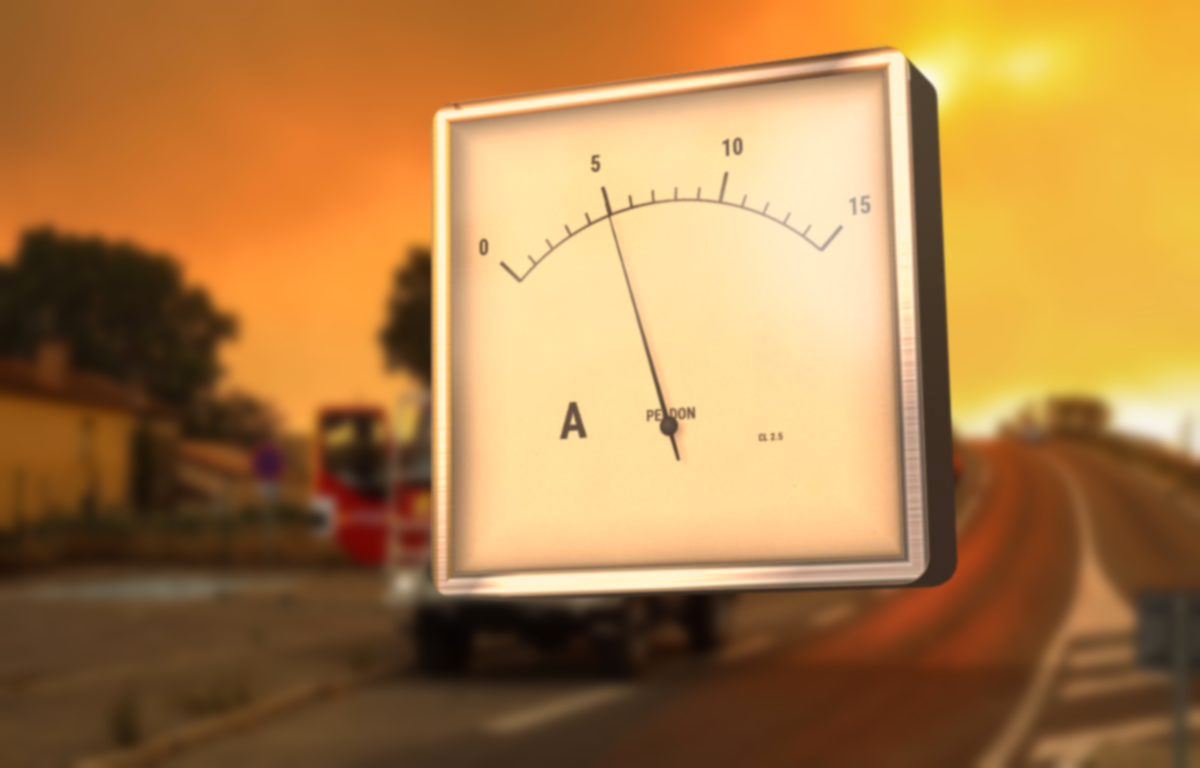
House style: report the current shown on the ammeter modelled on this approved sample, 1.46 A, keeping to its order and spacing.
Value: 5 A
